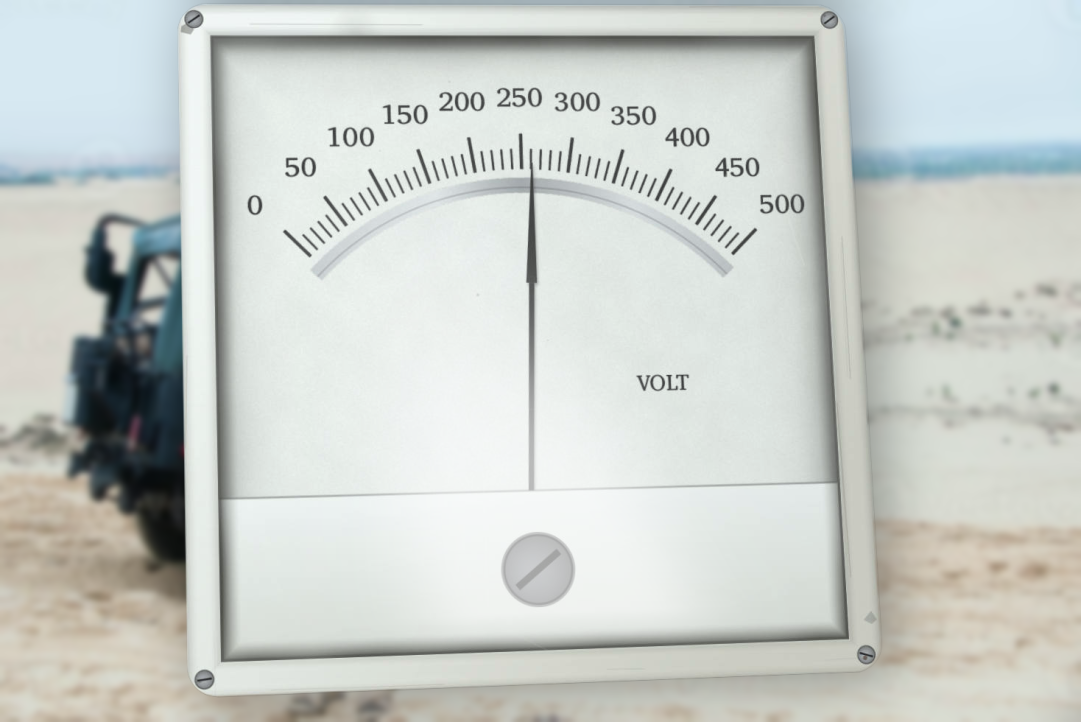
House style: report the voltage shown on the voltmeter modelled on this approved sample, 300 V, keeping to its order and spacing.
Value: 260 V
